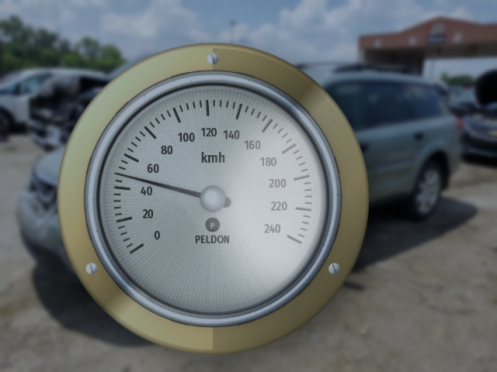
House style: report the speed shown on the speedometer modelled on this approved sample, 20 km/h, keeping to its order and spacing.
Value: 48 km/h
